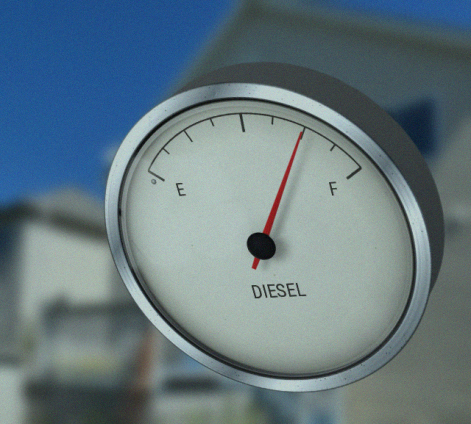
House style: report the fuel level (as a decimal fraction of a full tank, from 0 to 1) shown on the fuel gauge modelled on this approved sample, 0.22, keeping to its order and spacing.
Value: 0.75
